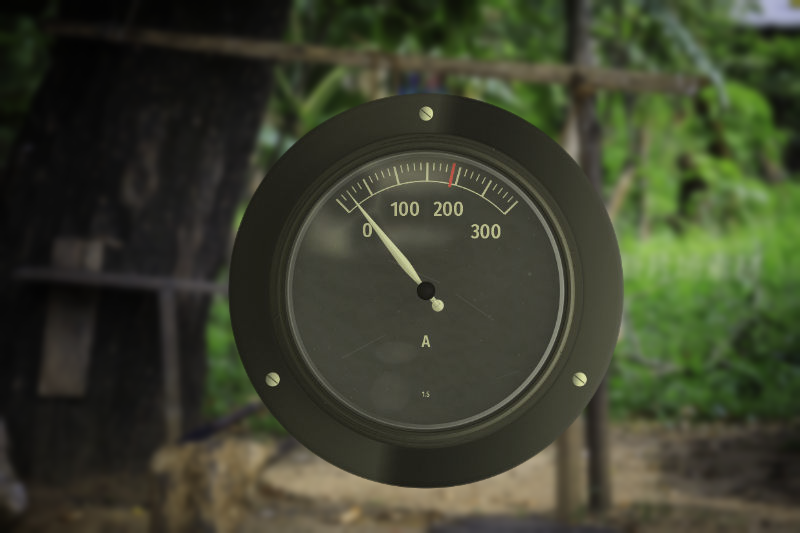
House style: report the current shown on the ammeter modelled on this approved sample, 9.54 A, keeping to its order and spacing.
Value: 20 A
